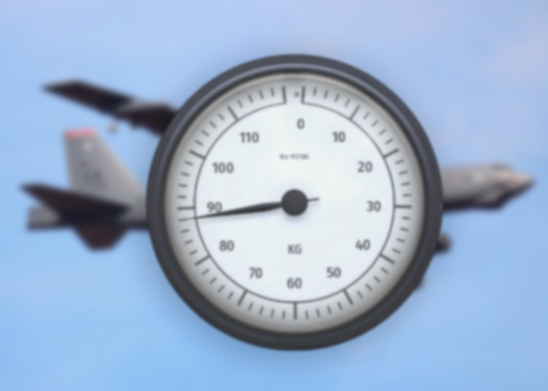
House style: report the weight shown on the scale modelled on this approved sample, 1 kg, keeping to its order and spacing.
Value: 88 kg
